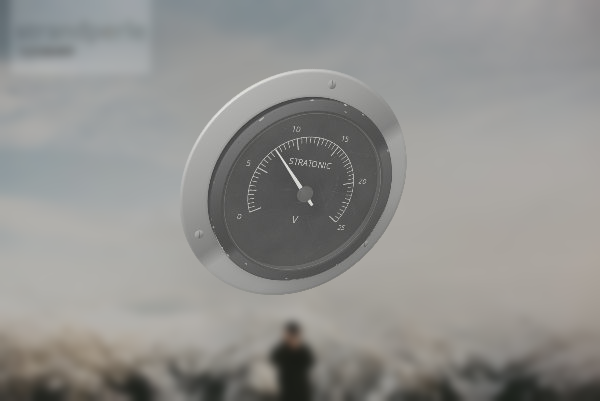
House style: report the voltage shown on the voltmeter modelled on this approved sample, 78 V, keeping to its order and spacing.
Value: 7.5 V
